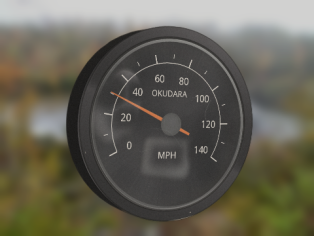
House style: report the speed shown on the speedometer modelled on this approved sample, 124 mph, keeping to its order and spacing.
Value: 30 mph
